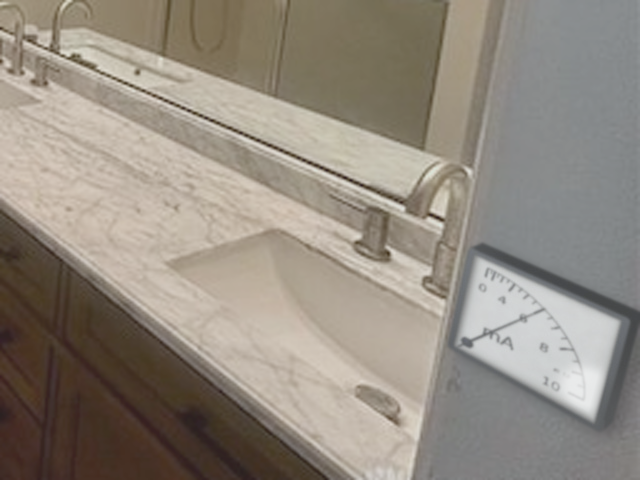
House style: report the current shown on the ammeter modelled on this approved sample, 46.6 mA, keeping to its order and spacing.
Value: 6 mA
